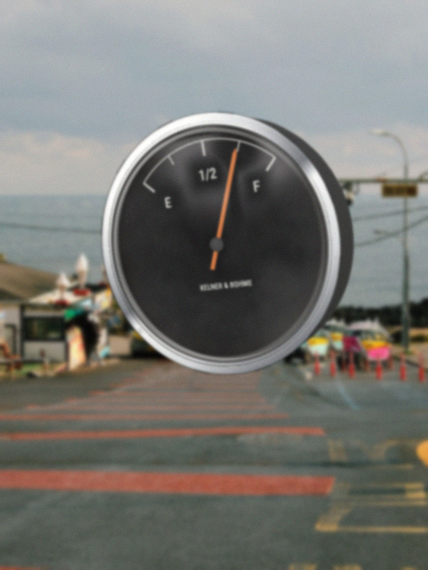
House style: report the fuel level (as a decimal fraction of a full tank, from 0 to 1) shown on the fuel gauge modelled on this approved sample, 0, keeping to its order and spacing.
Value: 0.75
